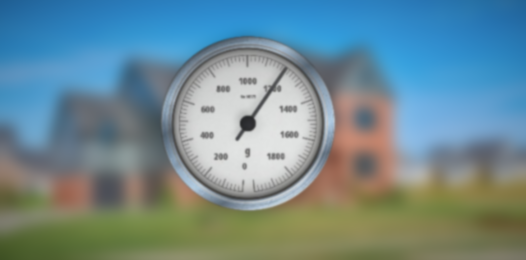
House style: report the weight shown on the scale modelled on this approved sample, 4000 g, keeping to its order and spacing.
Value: 1200 g
